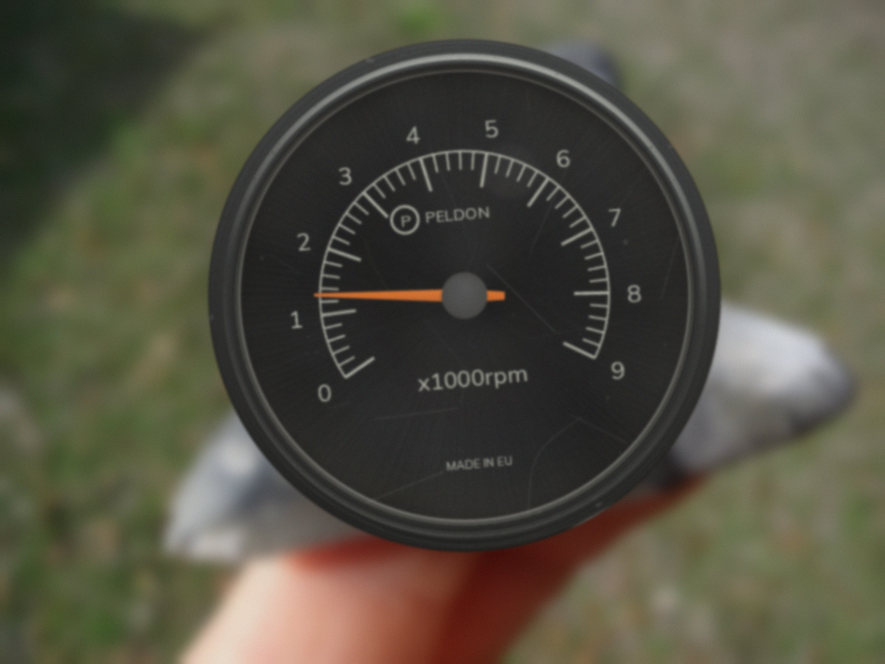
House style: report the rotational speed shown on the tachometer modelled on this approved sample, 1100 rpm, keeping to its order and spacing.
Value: 1300 rpm
